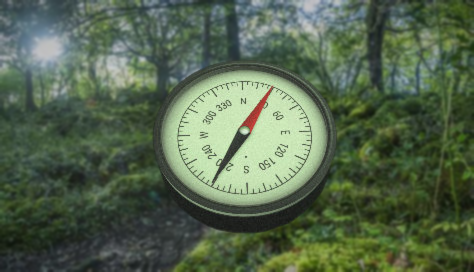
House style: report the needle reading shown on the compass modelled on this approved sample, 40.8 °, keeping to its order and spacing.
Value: 30 °
